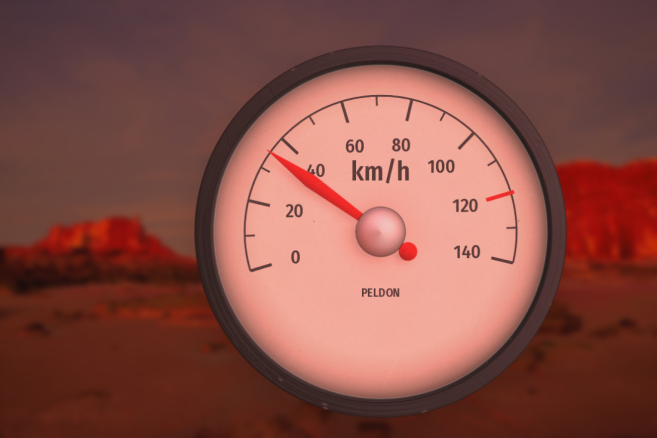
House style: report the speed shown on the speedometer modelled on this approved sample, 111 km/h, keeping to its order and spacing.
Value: 35 km/h
